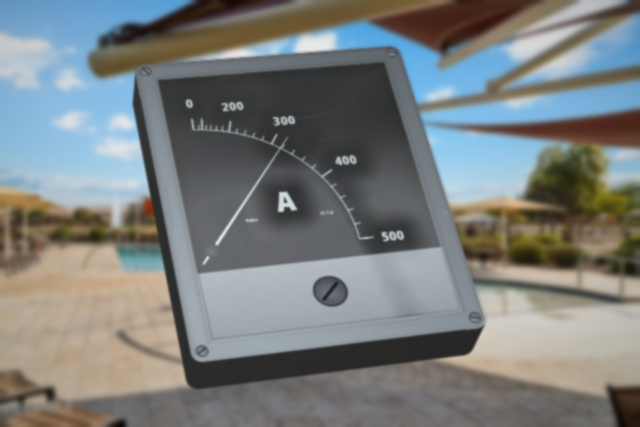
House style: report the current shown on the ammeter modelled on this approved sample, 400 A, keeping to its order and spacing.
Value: 320 A
